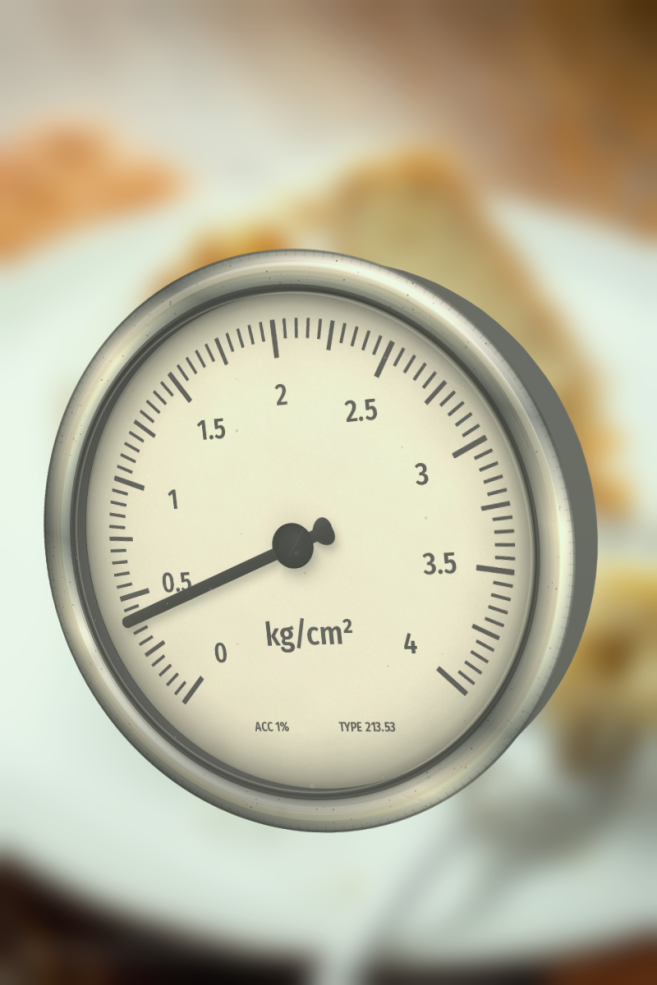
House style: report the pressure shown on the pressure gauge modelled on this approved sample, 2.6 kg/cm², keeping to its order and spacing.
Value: 0.4 kg/cm²
